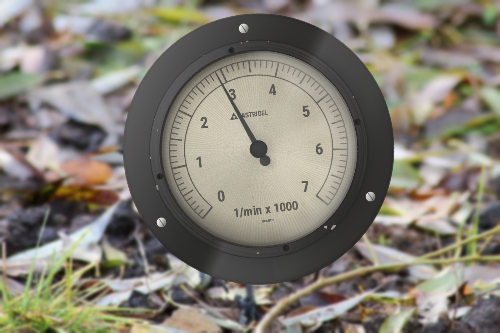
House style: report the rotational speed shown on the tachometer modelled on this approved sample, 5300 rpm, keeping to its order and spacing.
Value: 2900 rpm
